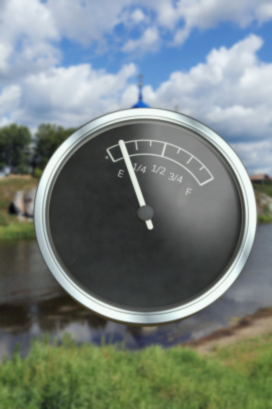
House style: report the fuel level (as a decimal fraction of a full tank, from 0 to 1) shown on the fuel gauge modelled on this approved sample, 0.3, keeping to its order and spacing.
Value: 0.125
